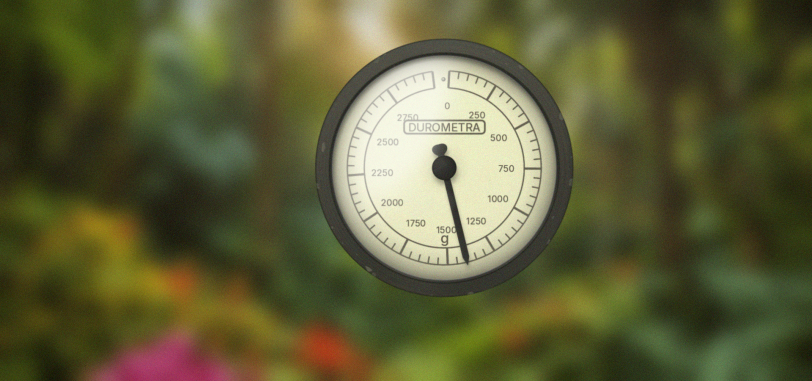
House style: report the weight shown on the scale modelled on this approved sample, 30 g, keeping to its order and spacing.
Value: 1400 g
